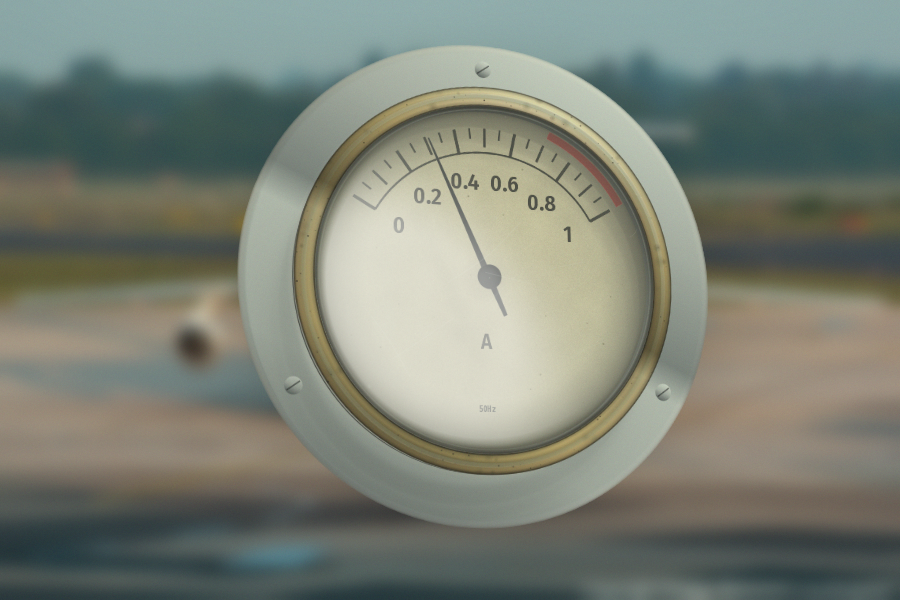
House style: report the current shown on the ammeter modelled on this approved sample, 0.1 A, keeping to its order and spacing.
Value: 0.3 A
